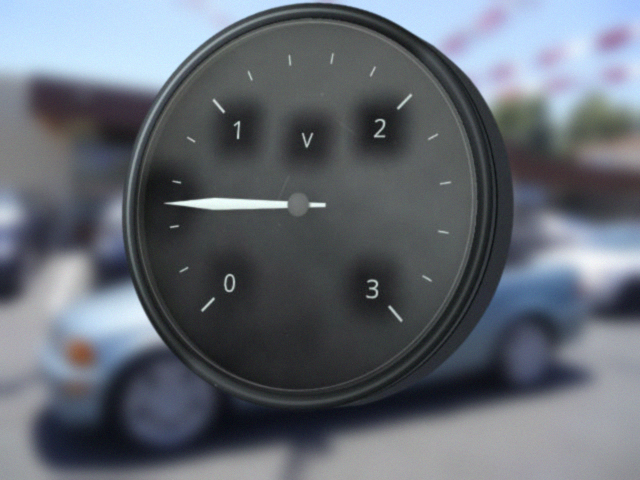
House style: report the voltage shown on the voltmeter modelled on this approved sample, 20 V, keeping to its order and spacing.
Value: 0.5 V
